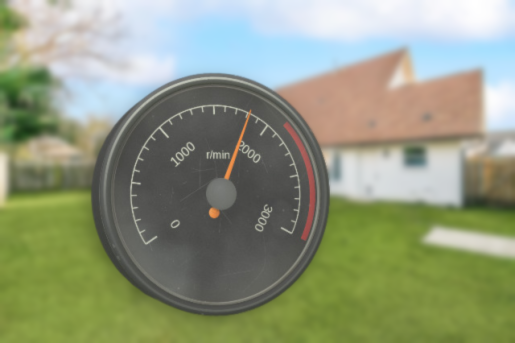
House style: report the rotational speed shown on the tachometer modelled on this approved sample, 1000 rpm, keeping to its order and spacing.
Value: 1800 rpm
